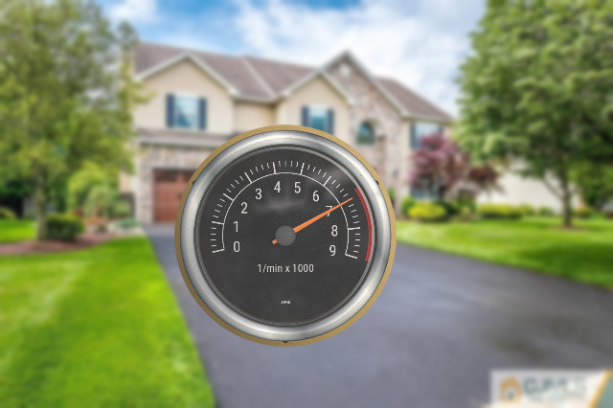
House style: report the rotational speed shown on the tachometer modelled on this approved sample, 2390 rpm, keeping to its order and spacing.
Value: 7000 rpm
